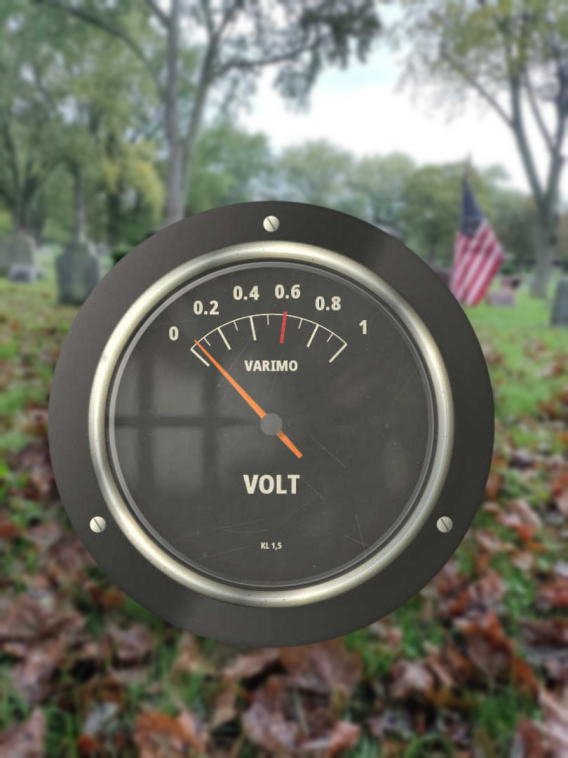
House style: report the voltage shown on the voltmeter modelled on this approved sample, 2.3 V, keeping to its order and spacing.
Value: 0.05 V
